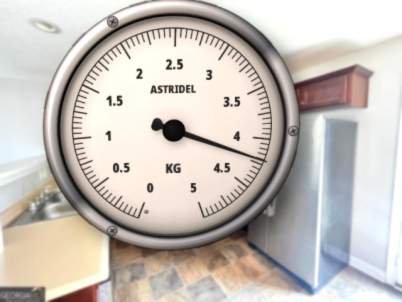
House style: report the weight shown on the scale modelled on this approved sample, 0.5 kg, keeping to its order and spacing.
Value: 4.2 kg
